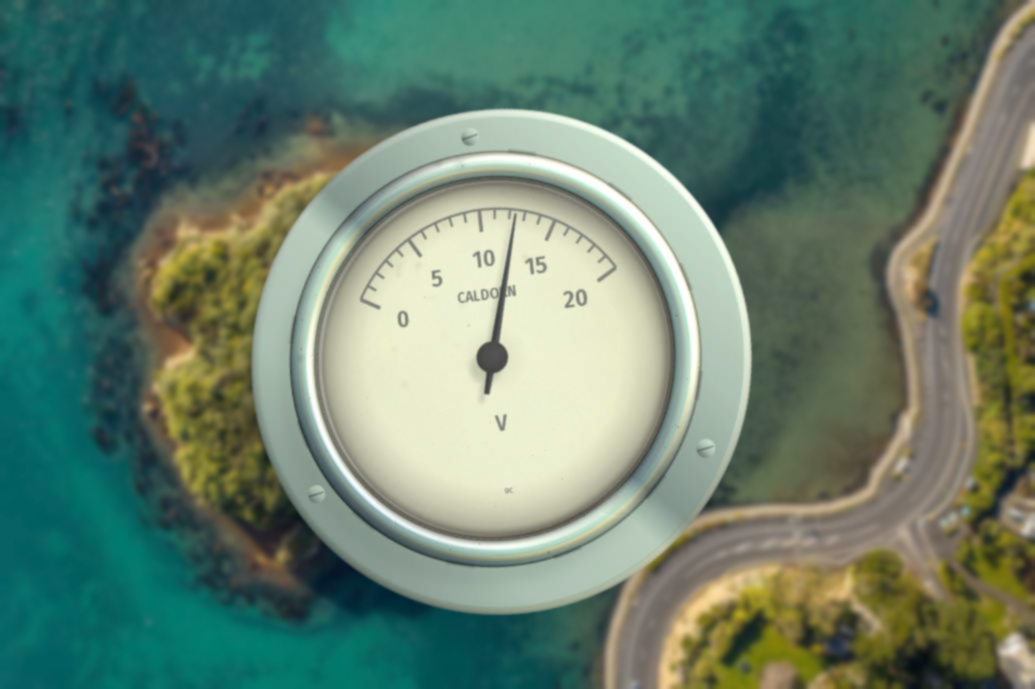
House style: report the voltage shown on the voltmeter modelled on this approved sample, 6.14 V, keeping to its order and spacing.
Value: 12.5 V
